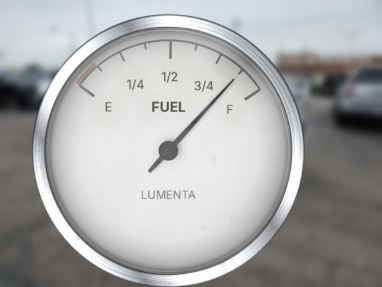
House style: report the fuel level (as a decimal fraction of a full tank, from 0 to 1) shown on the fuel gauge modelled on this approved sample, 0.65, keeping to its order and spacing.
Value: 0.875
